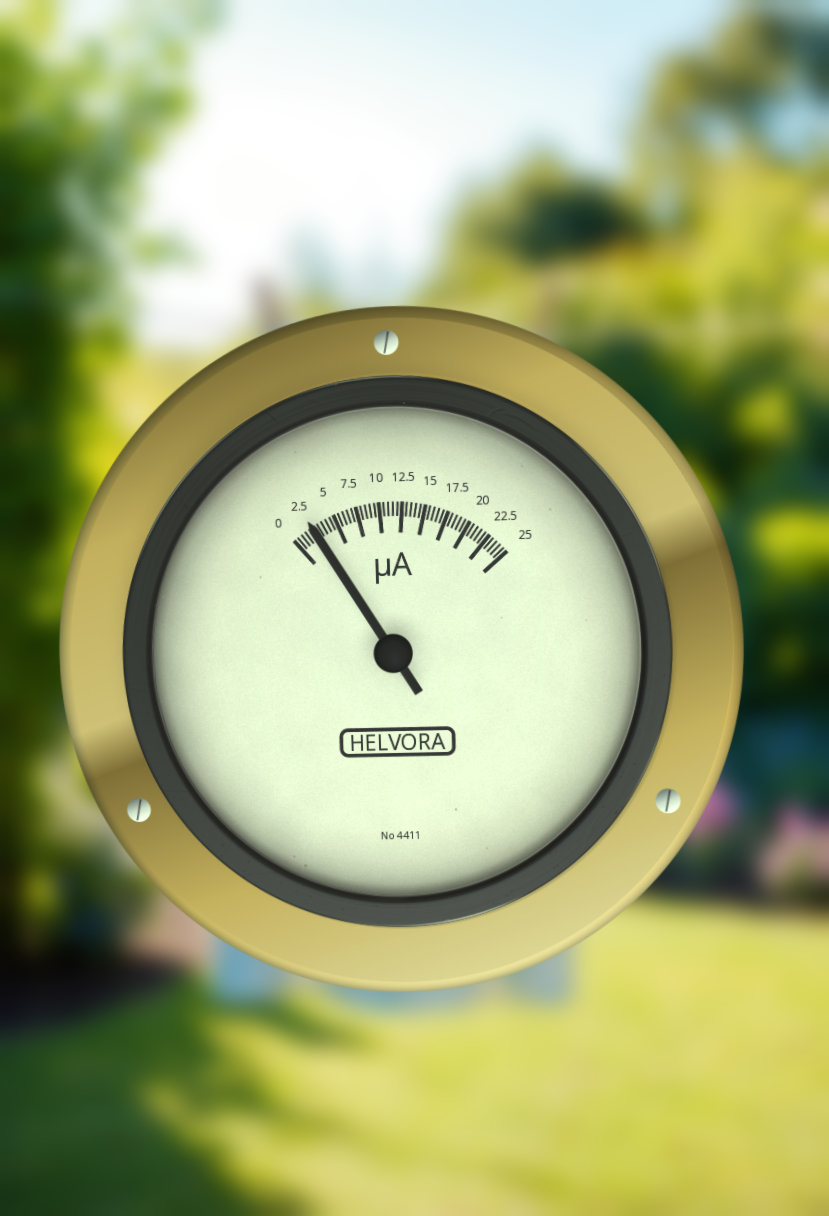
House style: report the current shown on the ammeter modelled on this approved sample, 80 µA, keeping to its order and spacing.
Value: 2.5 µA
